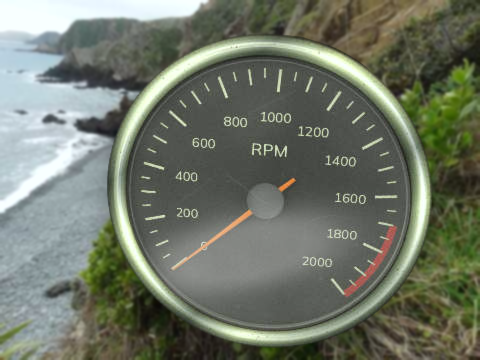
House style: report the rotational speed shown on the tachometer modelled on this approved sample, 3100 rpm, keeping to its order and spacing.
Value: 0 rpm
